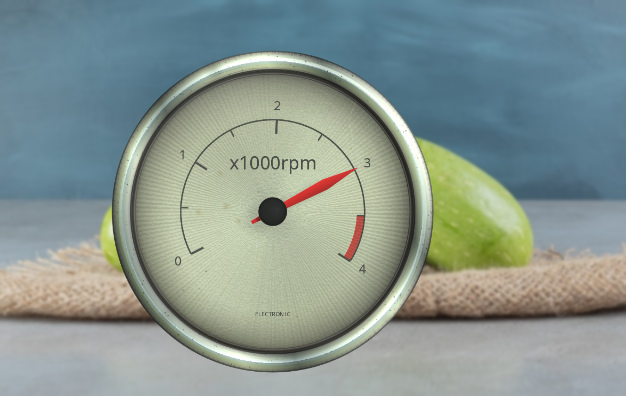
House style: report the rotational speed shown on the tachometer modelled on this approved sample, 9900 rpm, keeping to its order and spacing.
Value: 3000 rpm
